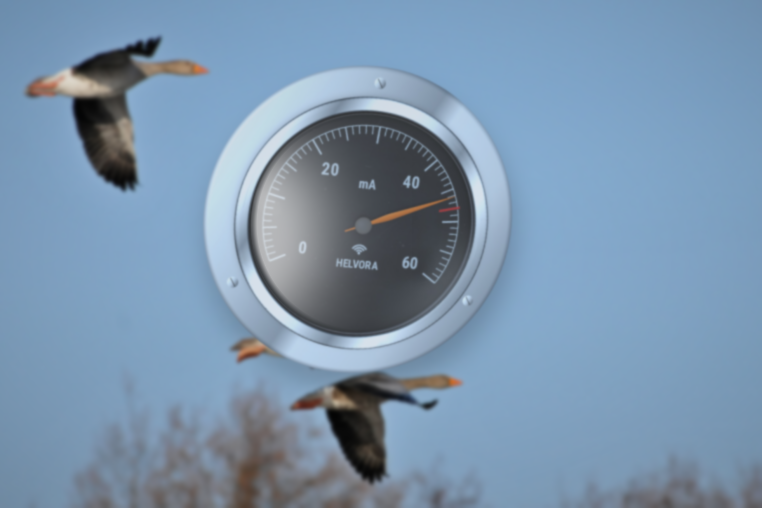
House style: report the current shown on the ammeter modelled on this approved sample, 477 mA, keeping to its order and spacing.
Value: 46 mA
